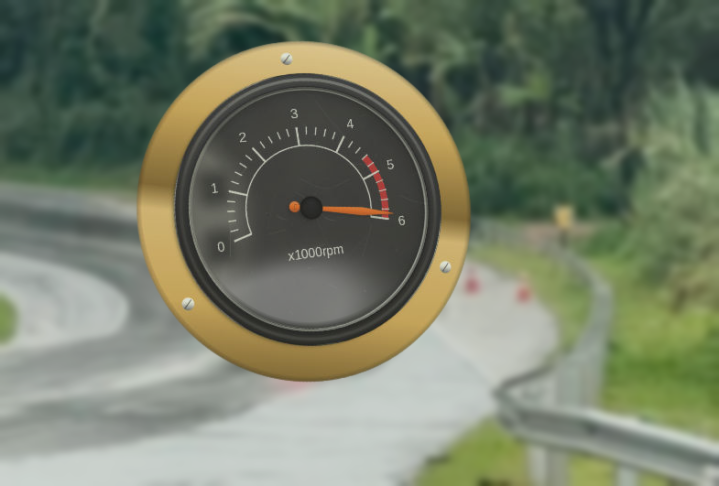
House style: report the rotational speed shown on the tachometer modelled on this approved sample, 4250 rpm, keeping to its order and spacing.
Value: 5900 rpm
